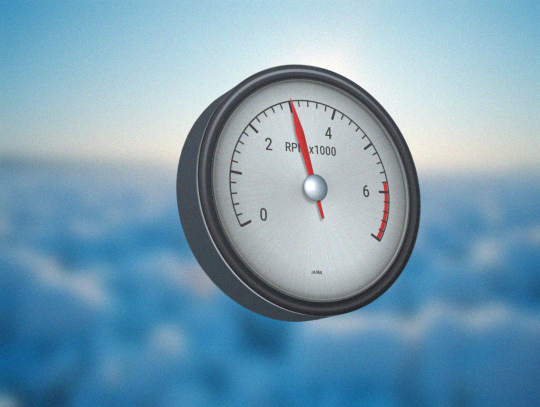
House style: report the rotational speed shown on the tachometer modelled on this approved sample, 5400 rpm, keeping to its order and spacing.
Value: 3000 rpm
